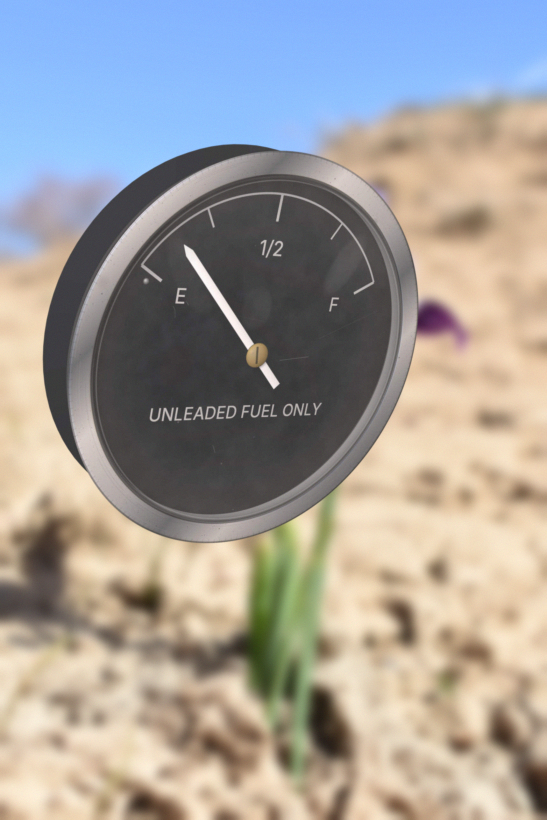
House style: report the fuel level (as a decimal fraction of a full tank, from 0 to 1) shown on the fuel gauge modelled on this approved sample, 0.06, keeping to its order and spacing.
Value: 0.125
